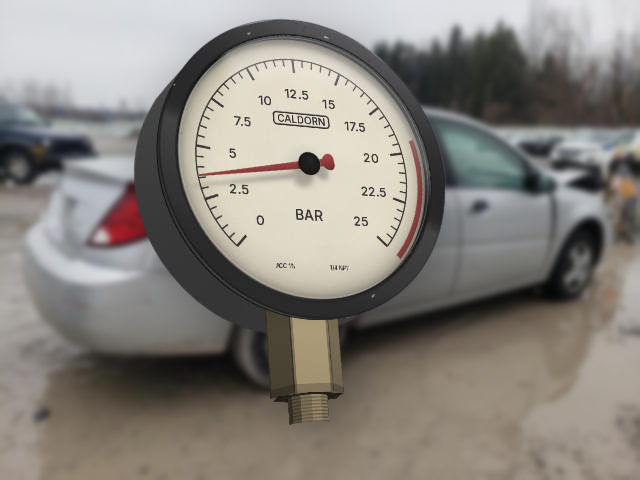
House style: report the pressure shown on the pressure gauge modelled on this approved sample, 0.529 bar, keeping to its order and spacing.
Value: 3.5 bar
